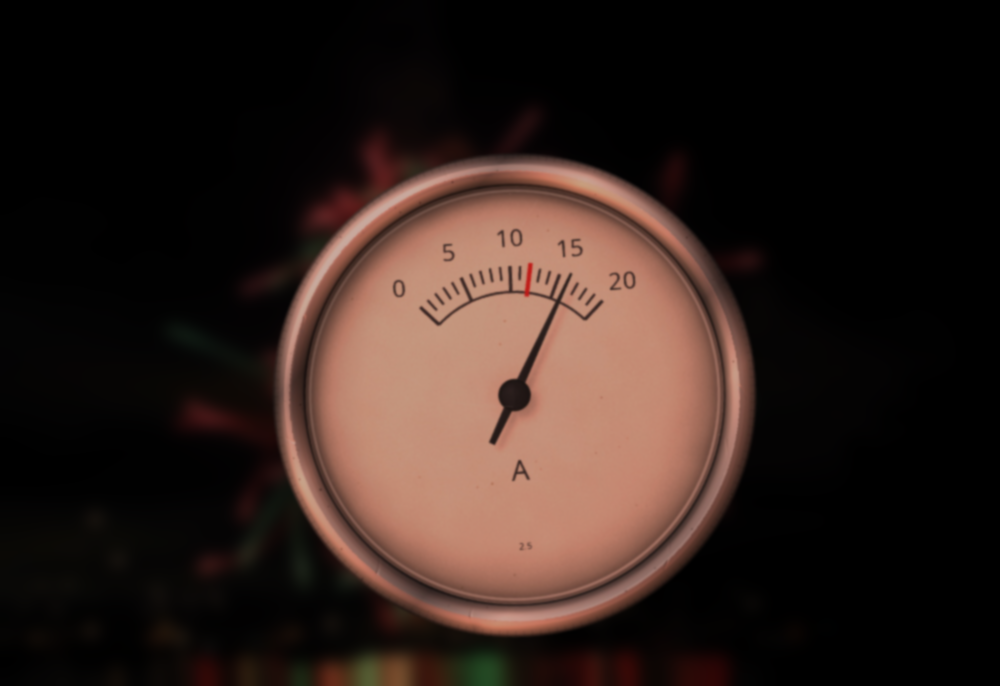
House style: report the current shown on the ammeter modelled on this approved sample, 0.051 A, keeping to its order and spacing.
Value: 16 A
